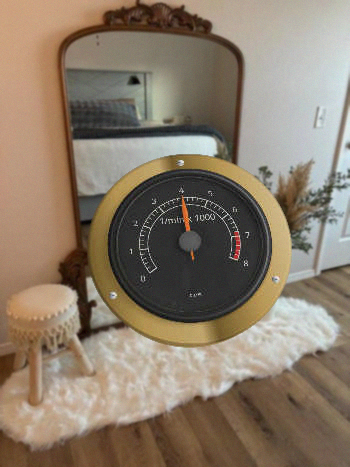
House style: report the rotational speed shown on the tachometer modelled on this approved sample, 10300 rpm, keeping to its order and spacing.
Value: 4000 rpm
